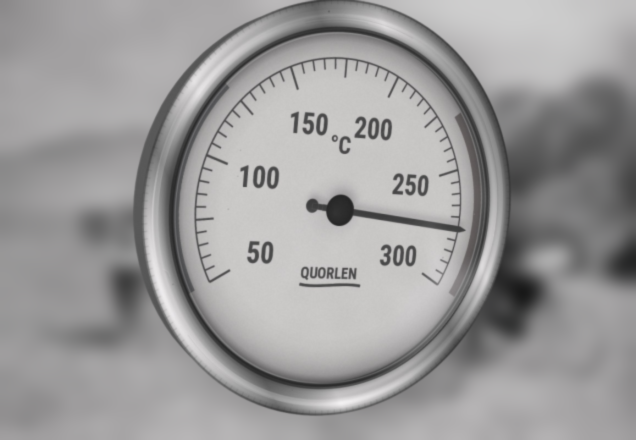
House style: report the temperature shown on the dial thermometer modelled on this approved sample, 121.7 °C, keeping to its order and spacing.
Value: 275 °C
